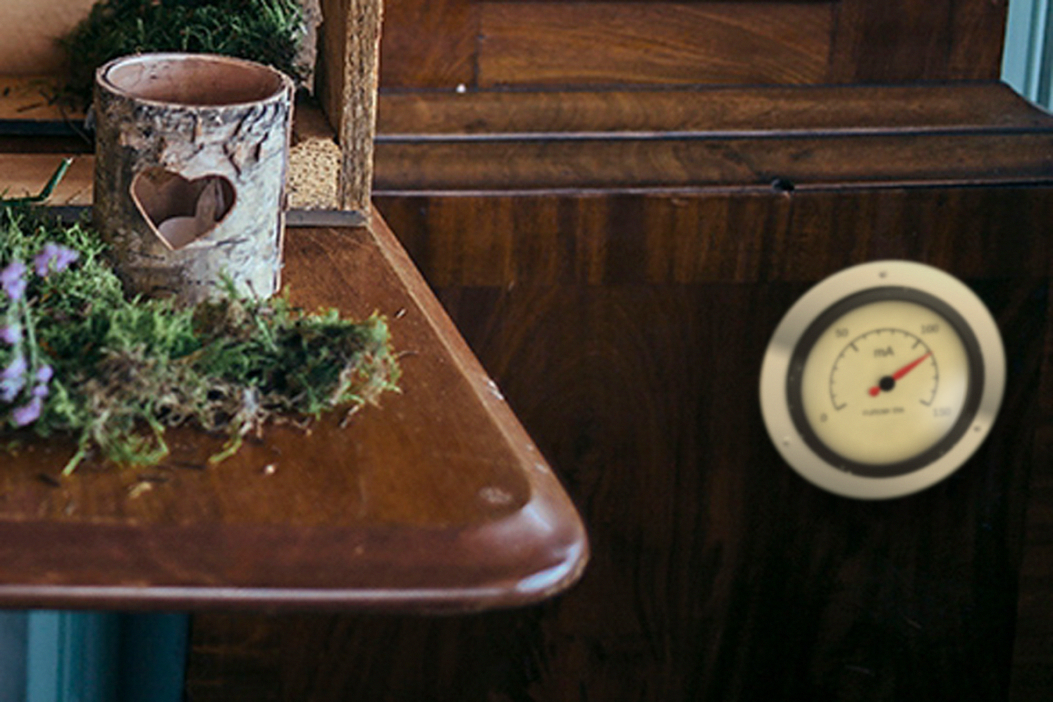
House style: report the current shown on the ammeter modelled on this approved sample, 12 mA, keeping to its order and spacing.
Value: 110 mA
